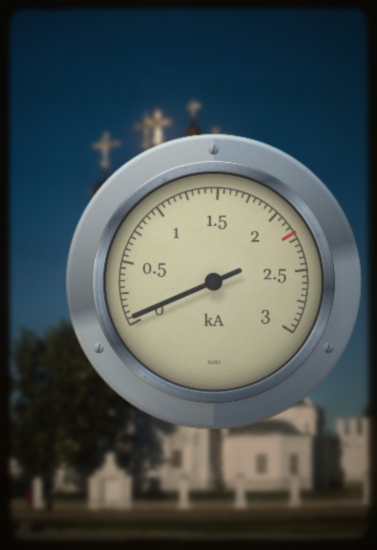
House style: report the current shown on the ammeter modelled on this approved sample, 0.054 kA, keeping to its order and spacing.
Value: 0.05 kA
